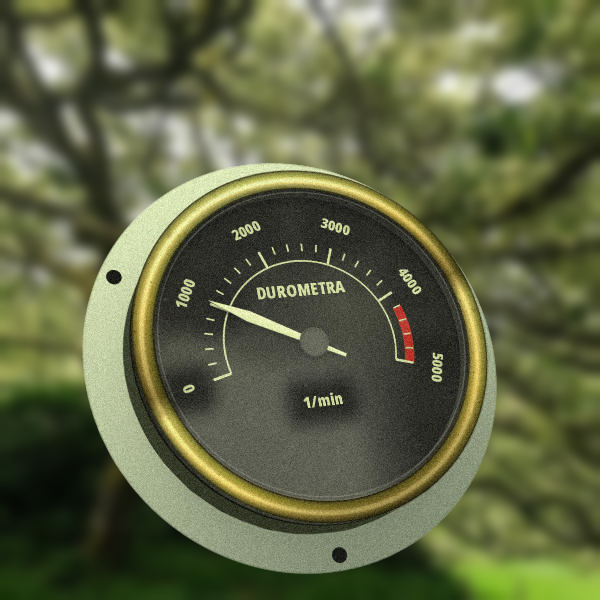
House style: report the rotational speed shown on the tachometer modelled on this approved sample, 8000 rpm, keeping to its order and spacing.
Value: 1000 rpm
